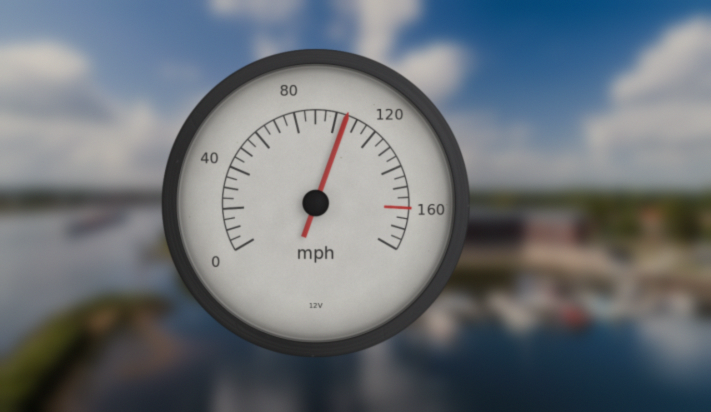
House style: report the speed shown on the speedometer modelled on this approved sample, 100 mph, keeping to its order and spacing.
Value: 105 mph
